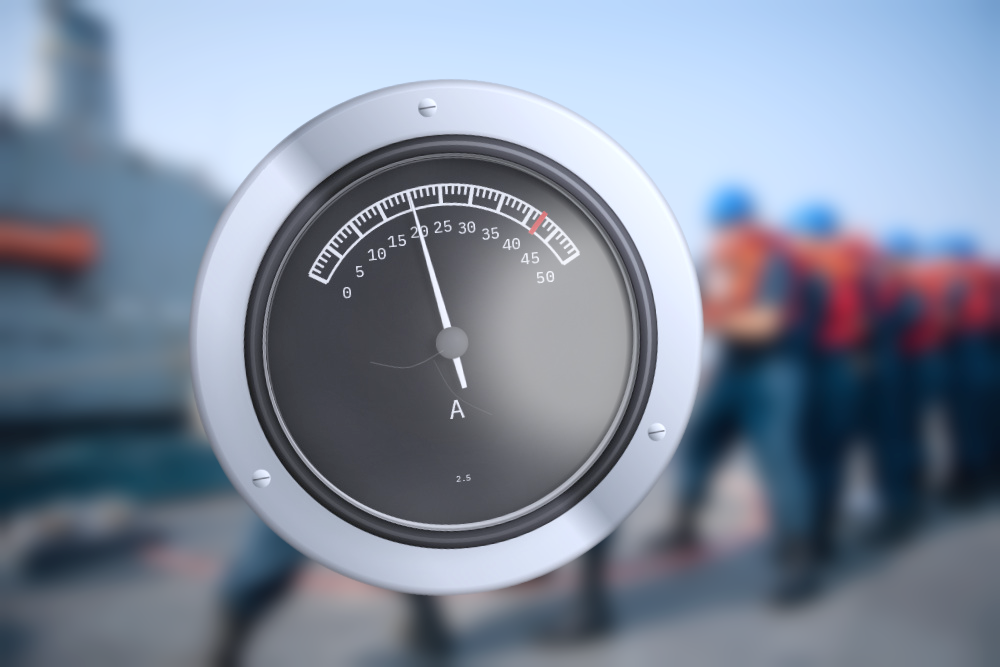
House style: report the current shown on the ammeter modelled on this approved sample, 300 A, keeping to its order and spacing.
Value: 20 A
